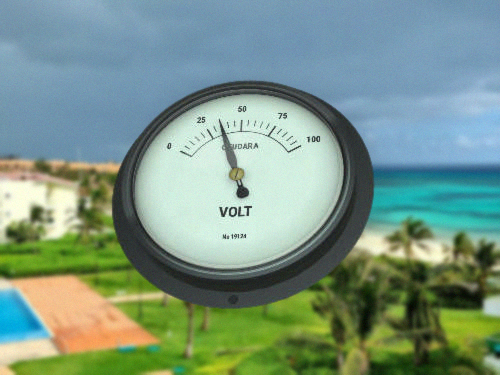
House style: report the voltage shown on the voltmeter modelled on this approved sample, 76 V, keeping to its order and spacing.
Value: 35 V
